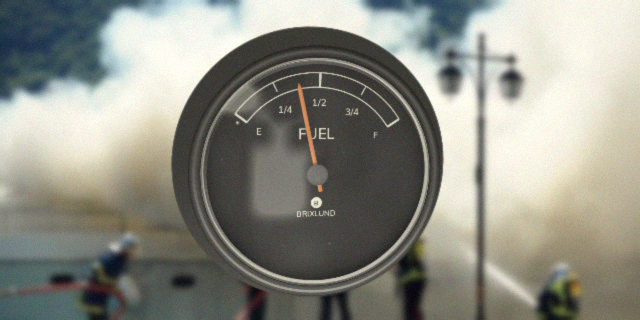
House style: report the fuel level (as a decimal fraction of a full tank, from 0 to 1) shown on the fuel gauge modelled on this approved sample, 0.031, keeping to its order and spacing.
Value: 0.375
